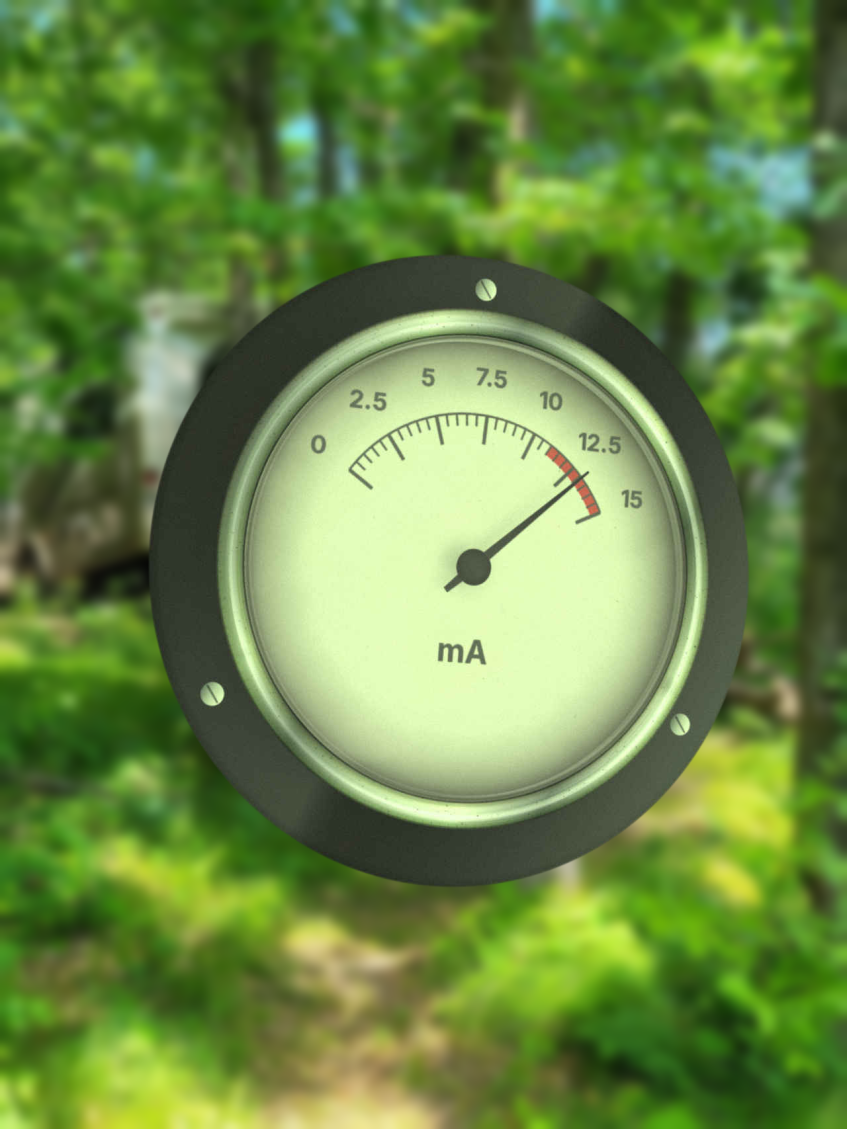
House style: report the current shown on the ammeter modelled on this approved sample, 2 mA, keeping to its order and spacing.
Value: 13 mA
